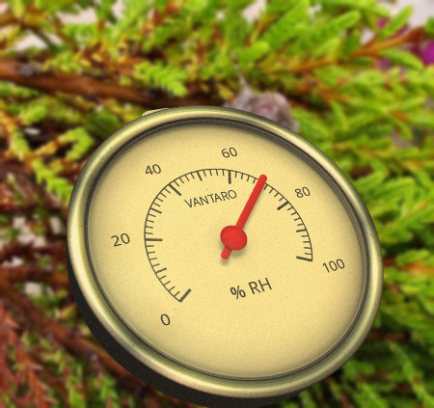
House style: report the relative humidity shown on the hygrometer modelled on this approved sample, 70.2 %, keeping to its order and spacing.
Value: 70 %
